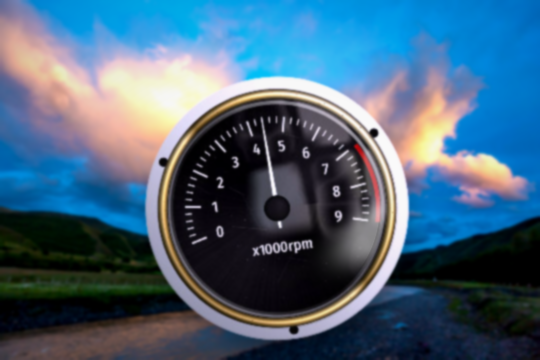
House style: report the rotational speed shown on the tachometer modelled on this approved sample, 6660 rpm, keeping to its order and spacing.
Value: 4400 rpm
